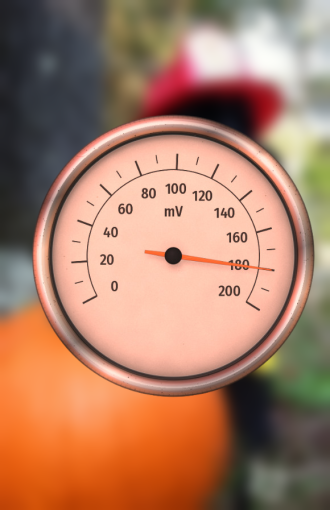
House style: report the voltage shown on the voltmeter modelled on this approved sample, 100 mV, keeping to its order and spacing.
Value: 180 mV
